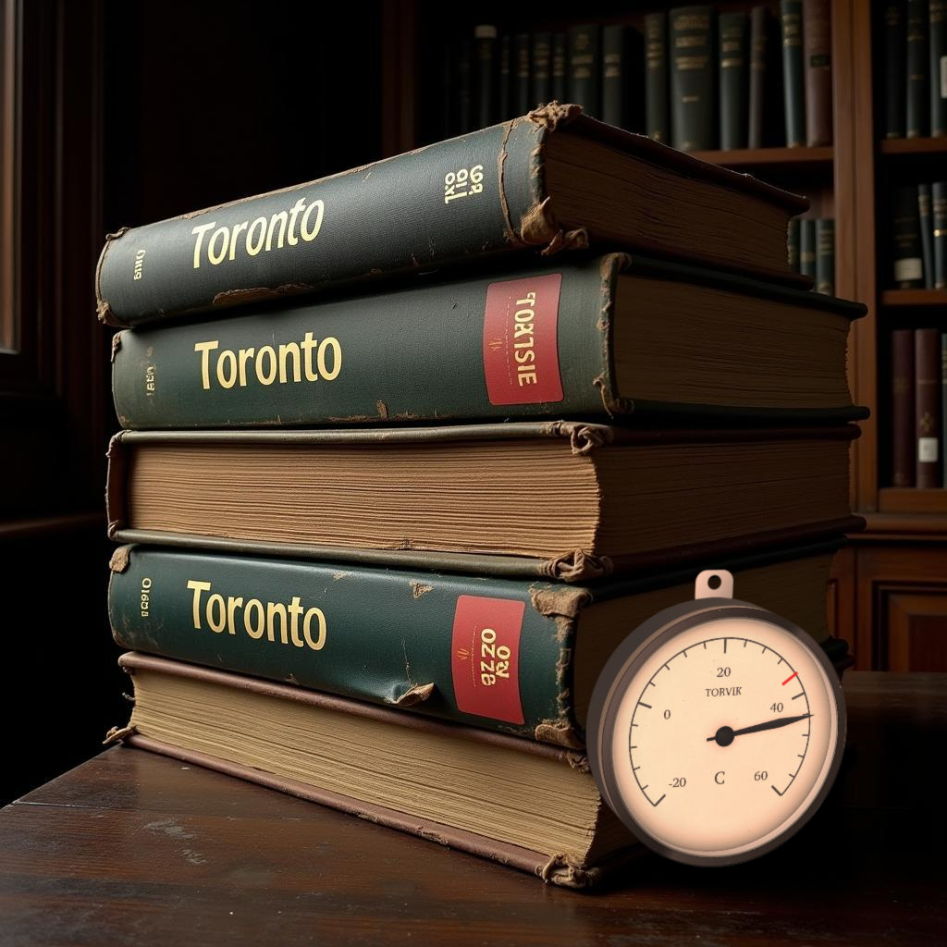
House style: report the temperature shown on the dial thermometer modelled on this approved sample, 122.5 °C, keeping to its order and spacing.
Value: 44 °C
